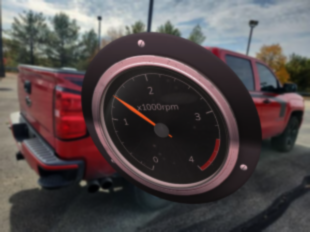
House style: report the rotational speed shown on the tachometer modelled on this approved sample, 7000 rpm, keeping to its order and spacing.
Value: 1400 rpm
